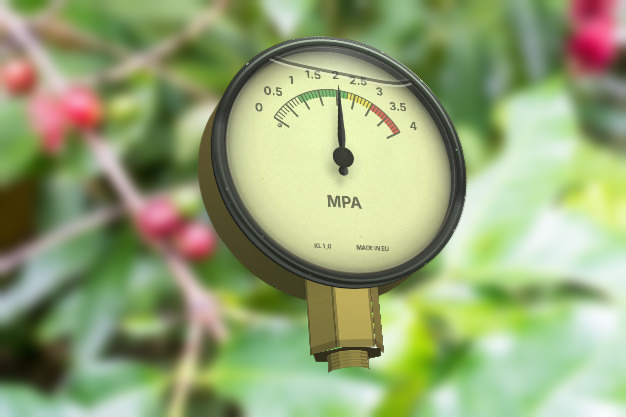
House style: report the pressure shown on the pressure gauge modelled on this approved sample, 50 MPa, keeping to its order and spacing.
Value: 2 MPa
